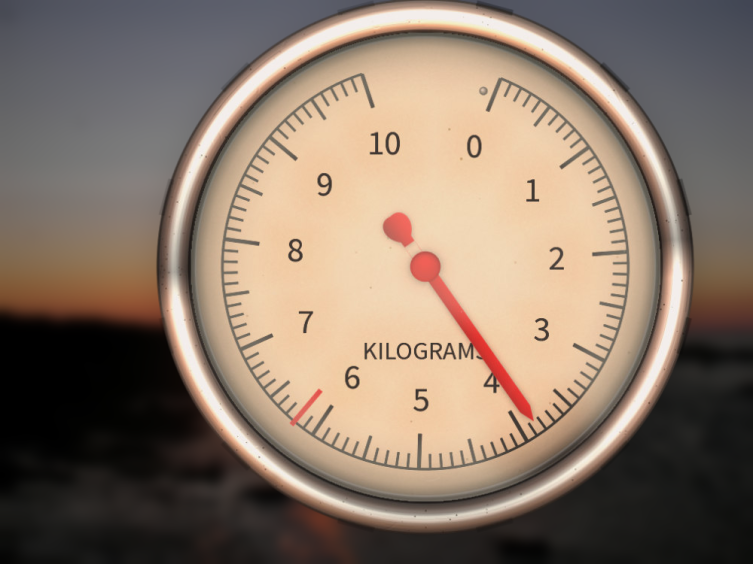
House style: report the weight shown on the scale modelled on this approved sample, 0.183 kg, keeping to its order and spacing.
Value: 3.85 kg
